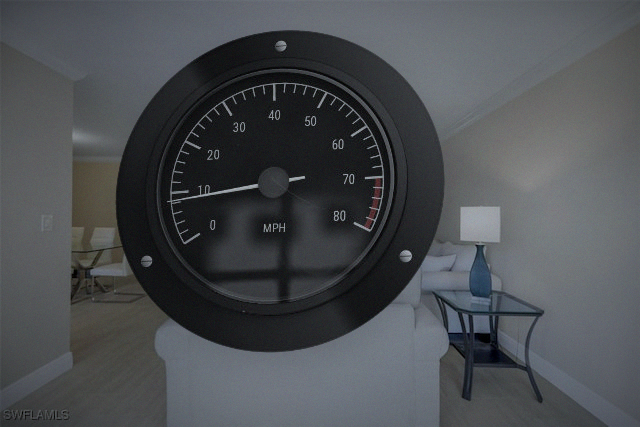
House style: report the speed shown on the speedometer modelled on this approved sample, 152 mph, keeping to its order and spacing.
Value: 8 mph
